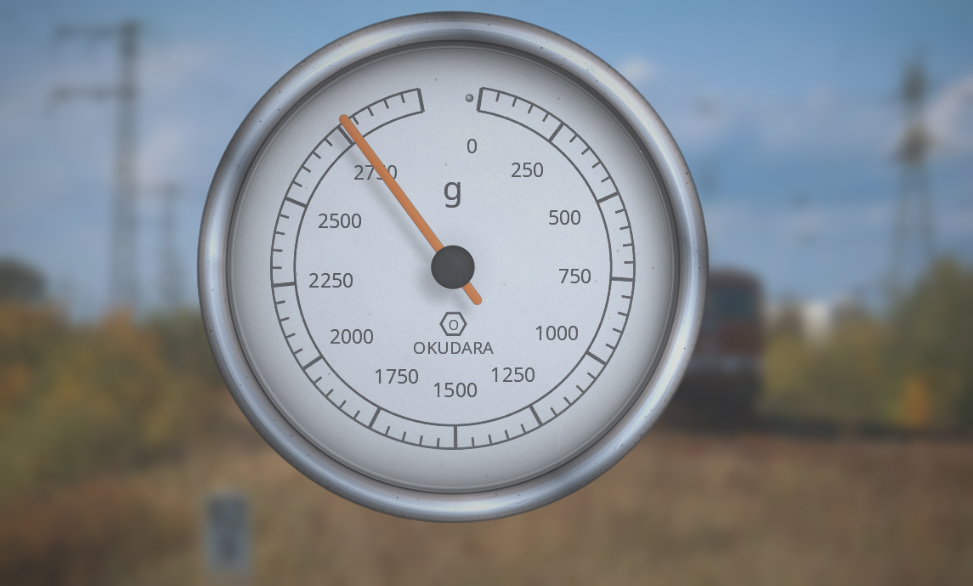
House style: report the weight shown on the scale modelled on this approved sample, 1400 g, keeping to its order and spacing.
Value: 2775 g
